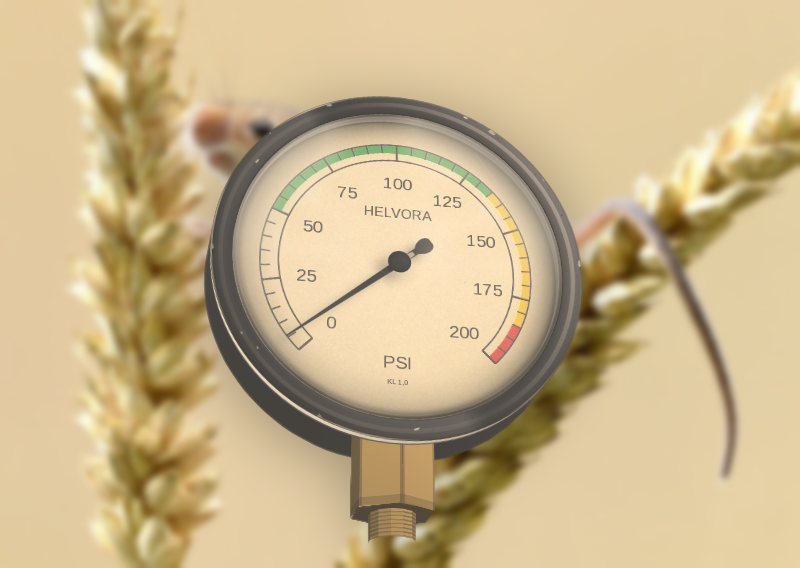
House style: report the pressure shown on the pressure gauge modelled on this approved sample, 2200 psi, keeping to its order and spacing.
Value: 5 psi
